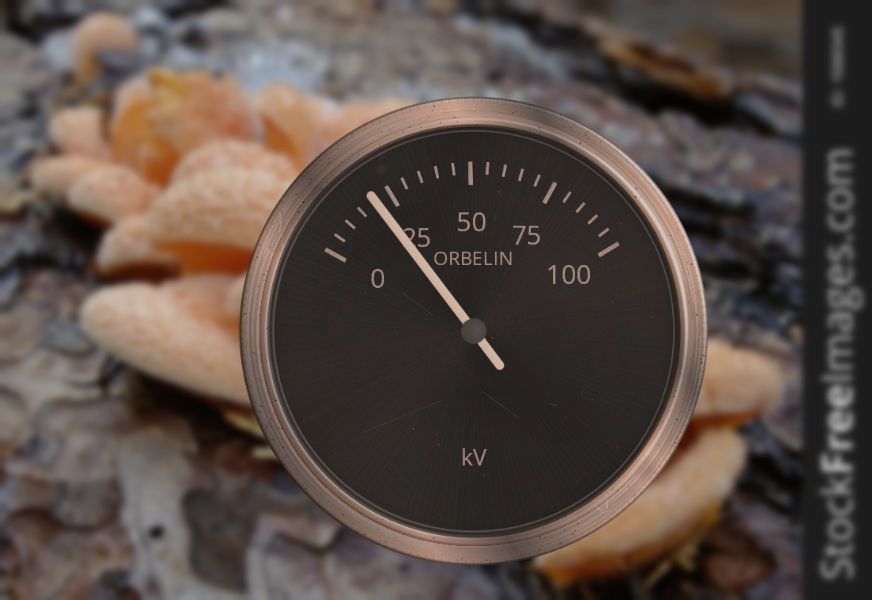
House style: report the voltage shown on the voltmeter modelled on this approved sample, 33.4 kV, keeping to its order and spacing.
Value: 20 kV
